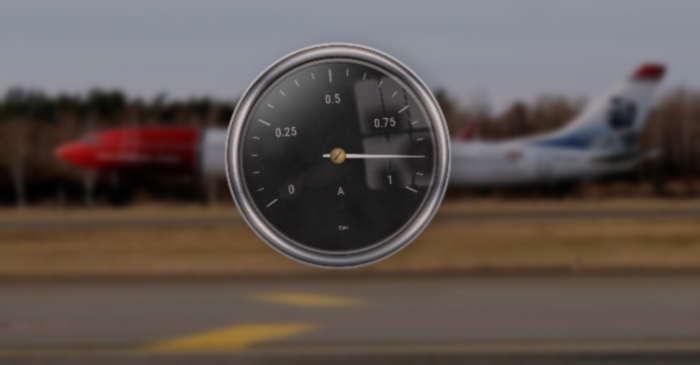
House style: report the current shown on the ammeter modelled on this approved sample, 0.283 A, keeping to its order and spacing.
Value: 0.9 A
